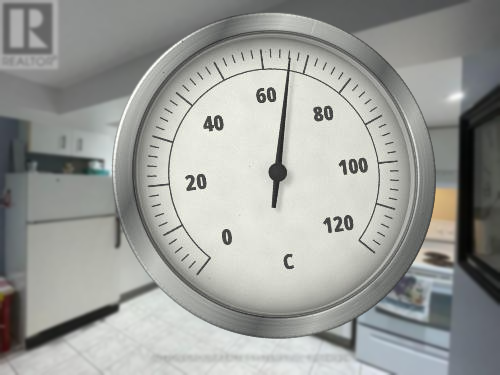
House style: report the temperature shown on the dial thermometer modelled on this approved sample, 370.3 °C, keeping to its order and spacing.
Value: 66 °C
